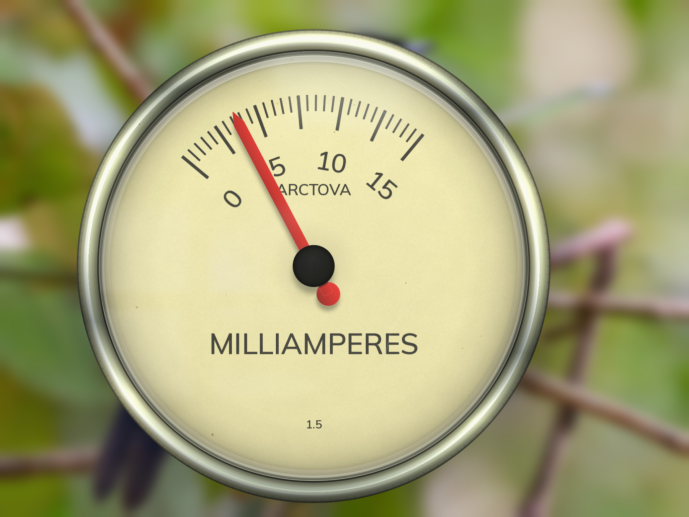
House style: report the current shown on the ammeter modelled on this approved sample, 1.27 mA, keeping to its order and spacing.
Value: 3.75 mA
